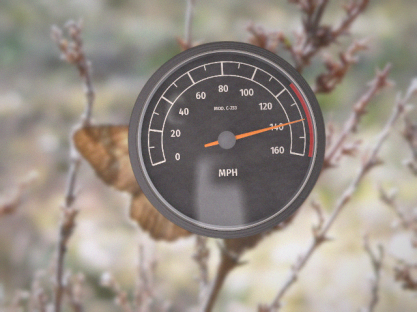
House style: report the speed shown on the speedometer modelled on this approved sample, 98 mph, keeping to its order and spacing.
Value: 140 mph
